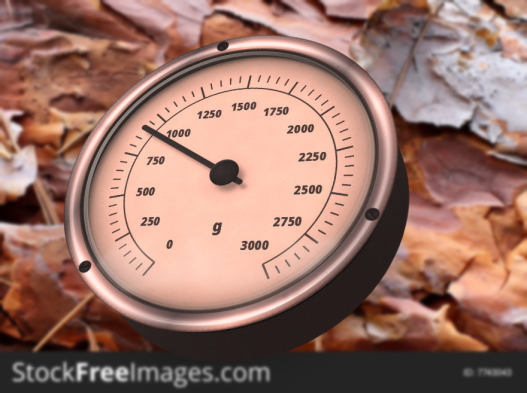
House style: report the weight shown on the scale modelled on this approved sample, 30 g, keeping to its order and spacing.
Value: 900 g
